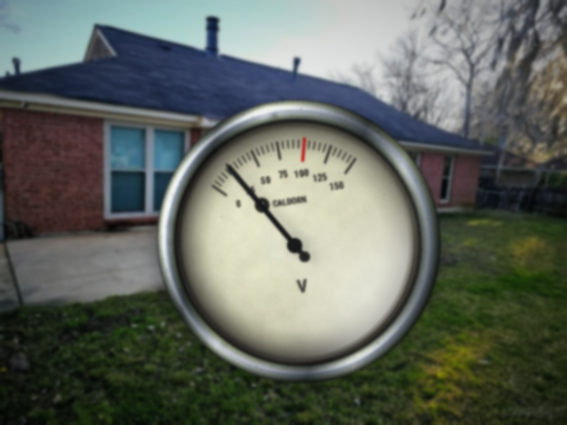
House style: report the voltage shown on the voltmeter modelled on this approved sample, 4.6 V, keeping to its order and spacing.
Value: 25 V
